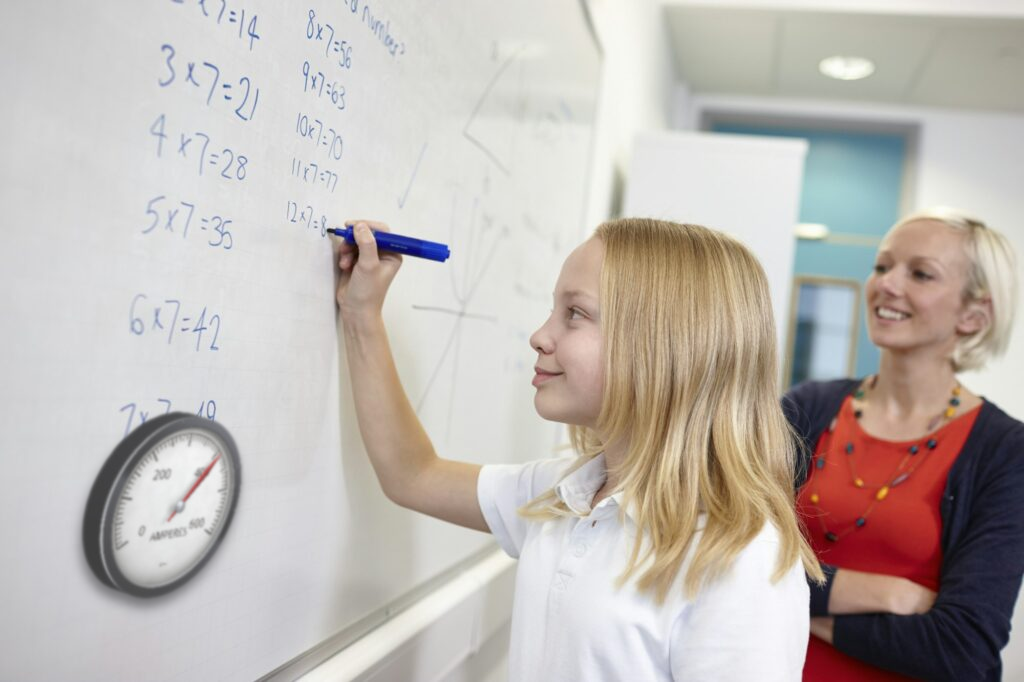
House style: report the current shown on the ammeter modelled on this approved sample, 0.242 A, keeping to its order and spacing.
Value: 400 A
